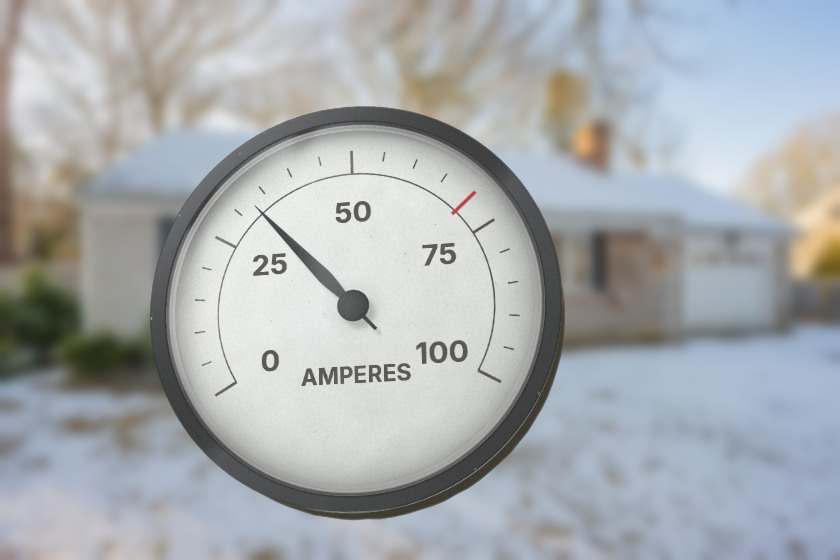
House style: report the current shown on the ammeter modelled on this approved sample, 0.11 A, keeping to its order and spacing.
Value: 32.5 A
